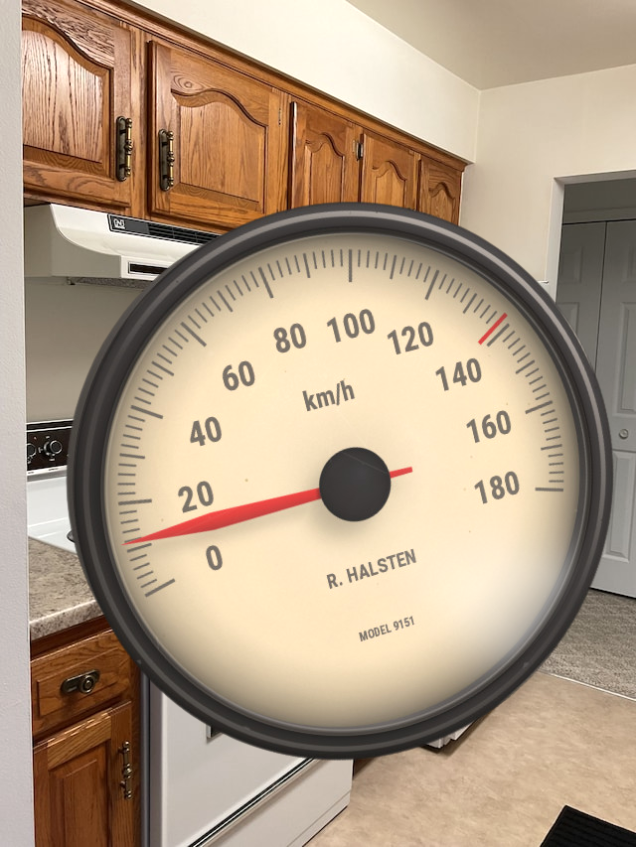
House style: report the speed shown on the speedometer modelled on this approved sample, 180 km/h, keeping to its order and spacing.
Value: 12 km/h
